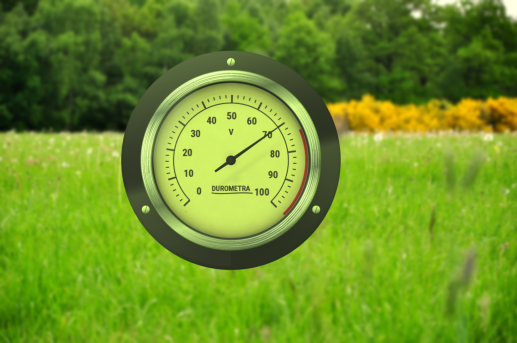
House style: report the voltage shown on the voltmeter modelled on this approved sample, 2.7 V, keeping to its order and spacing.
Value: 70 V
